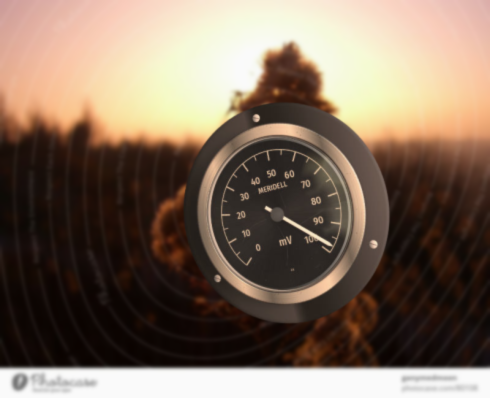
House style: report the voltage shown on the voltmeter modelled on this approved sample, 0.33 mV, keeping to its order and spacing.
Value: 97.5 mV
